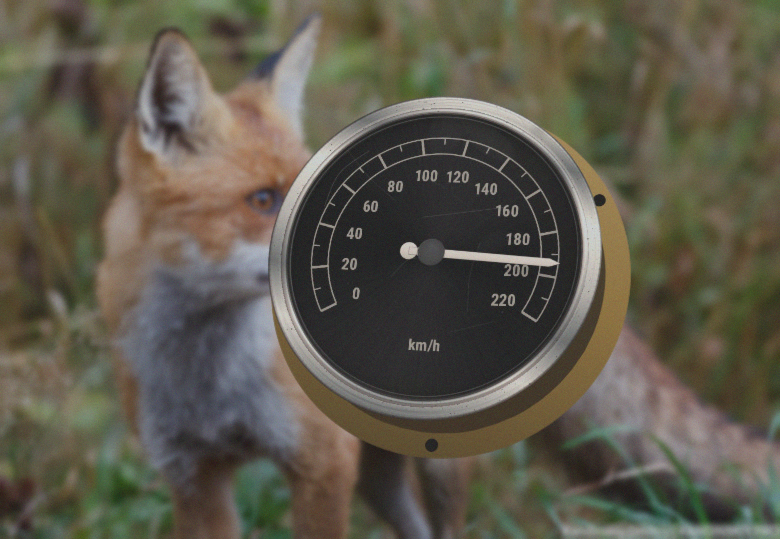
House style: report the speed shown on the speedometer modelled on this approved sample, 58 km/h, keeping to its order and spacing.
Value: 195 km/h
